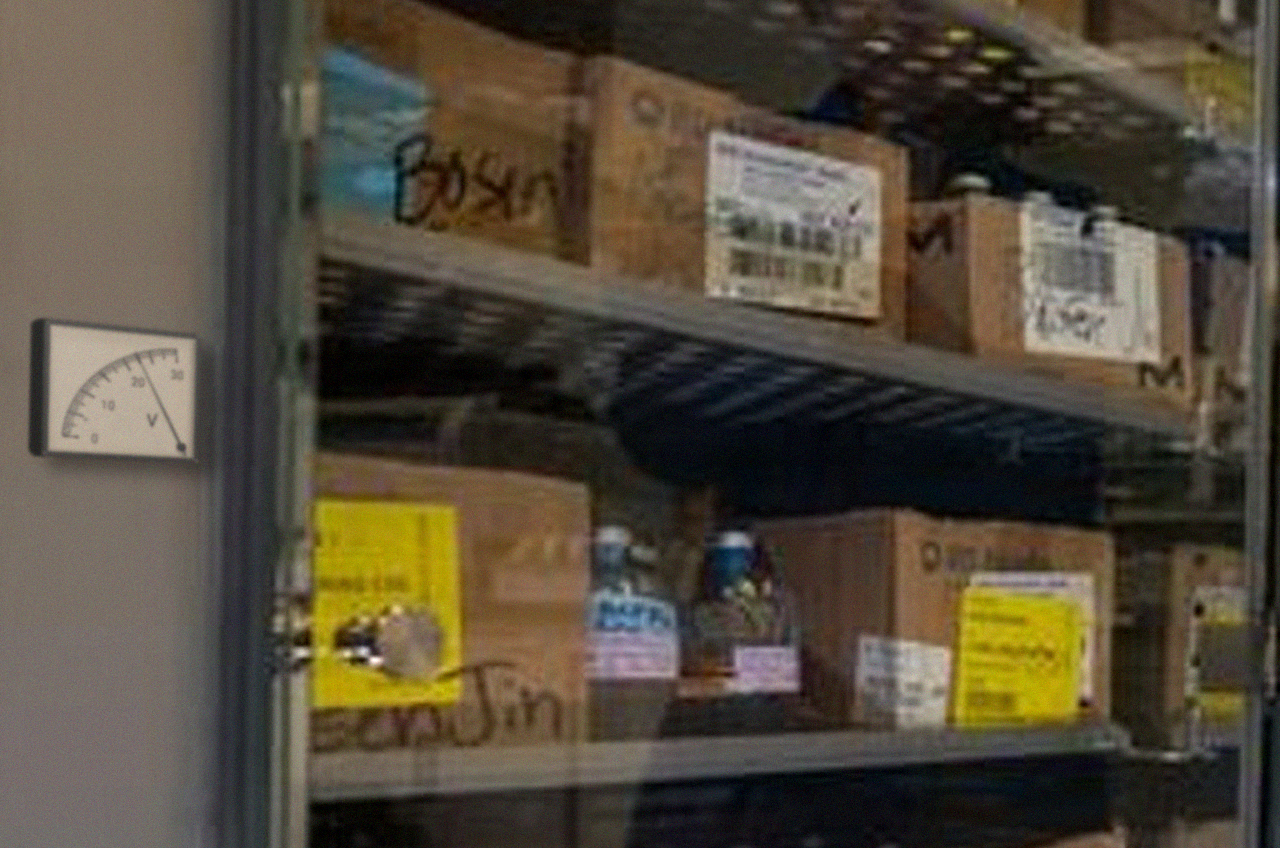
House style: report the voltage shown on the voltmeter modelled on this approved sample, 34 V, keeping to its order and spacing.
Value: 22.5 V
